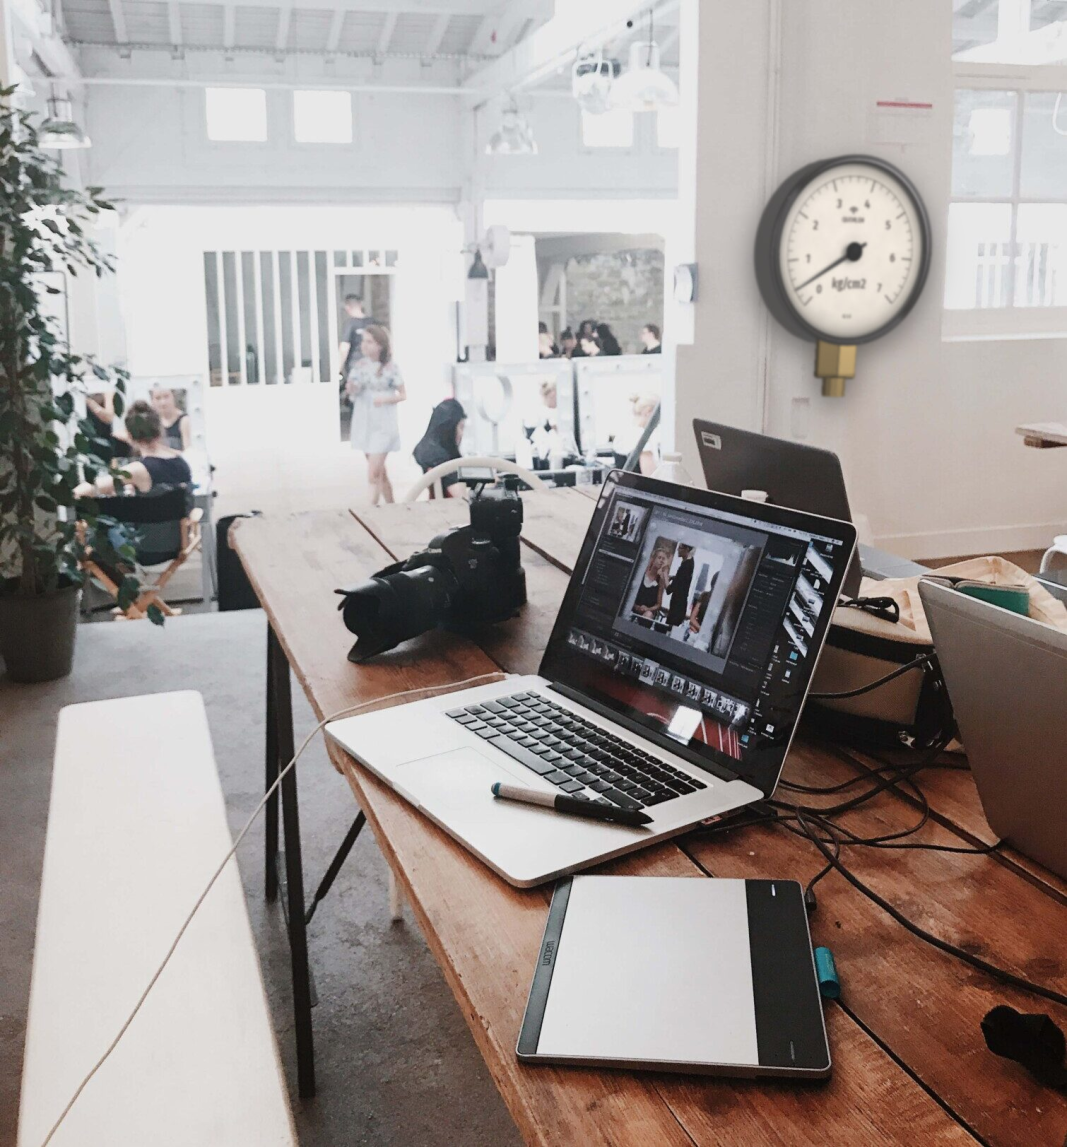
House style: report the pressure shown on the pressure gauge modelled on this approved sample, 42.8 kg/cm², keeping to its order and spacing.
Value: 0.4 kg/cm²
